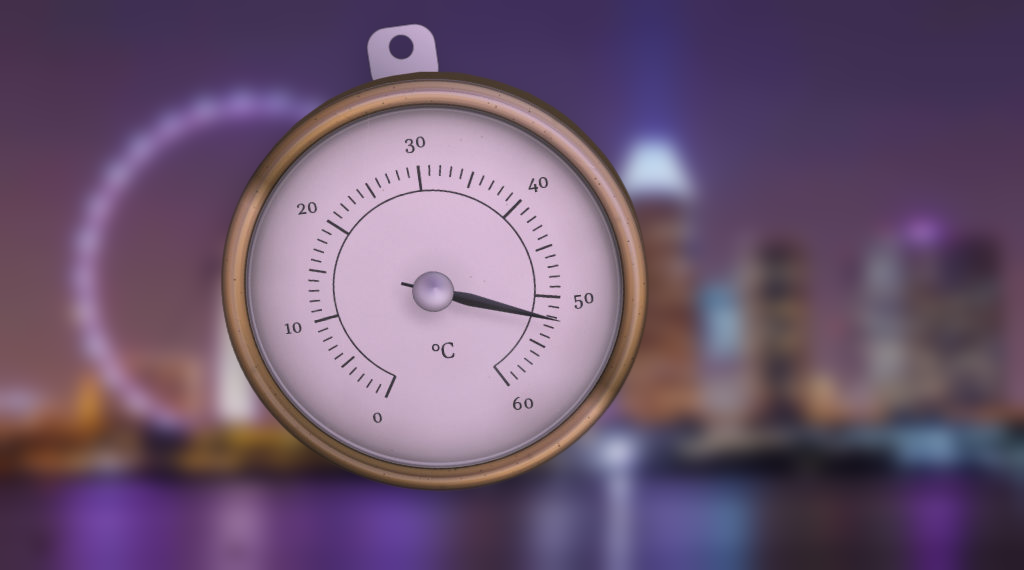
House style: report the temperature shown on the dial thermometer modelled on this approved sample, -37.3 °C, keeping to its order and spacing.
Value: 52 °C
